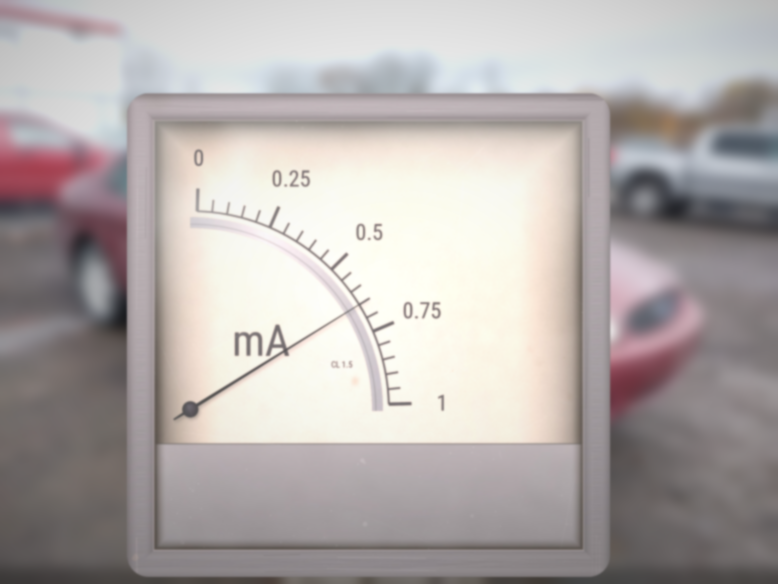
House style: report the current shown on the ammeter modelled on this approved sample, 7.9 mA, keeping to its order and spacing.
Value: 0.65 mA
